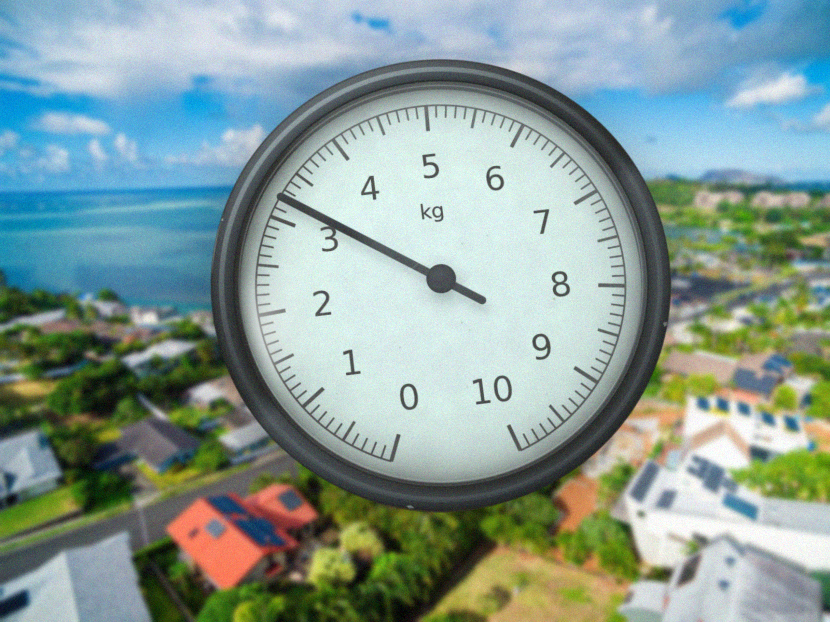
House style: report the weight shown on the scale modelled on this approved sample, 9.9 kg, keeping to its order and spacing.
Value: 3.2 kg
